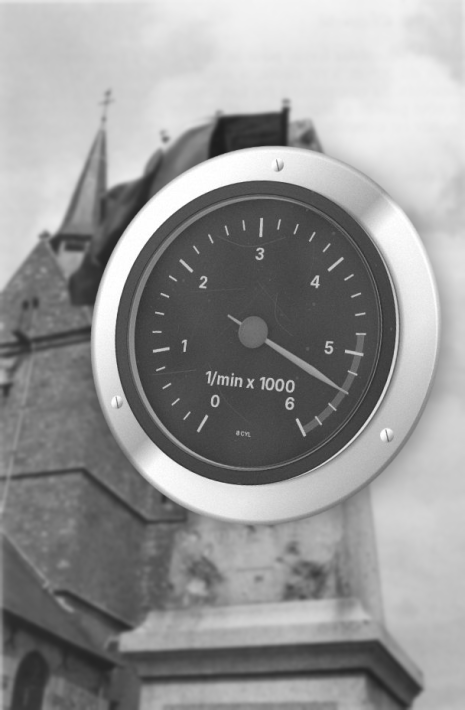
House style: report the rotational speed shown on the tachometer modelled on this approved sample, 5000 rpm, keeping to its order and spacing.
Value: 5400 rpm
